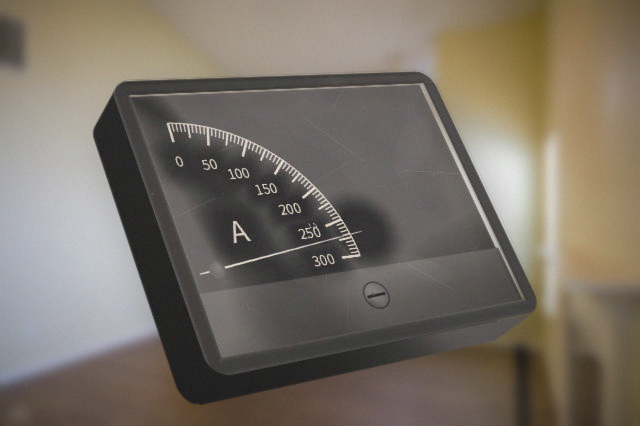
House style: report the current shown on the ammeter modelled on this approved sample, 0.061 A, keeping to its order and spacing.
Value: 275 A
